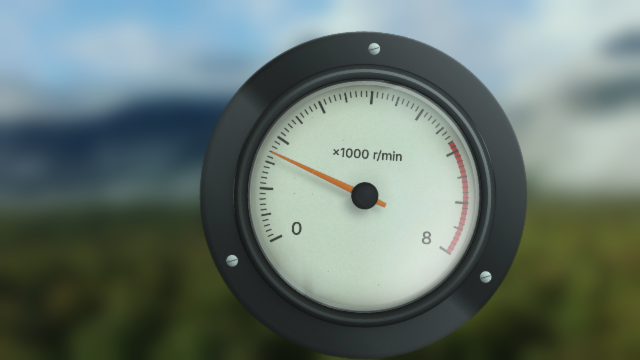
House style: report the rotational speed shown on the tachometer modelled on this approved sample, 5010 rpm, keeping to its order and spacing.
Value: 1700 rpm
